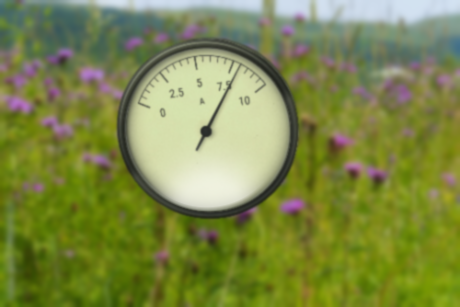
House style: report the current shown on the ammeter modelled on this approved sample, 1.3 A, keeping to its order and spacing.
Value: 8 A
